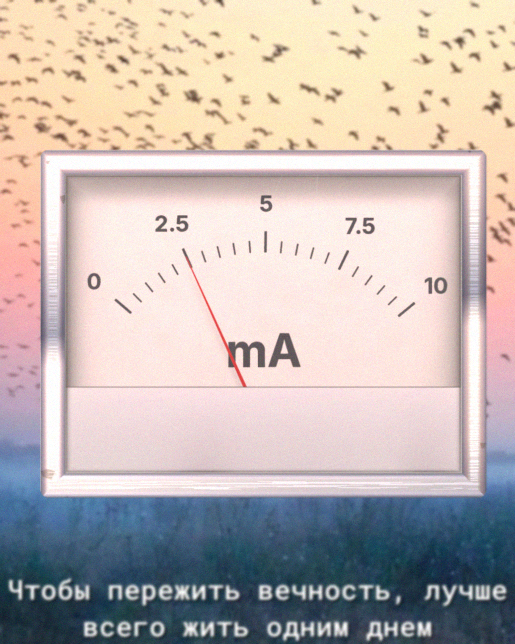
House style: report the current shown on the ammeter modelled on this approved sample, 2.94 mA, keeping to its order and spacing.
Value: 2.5 mA
